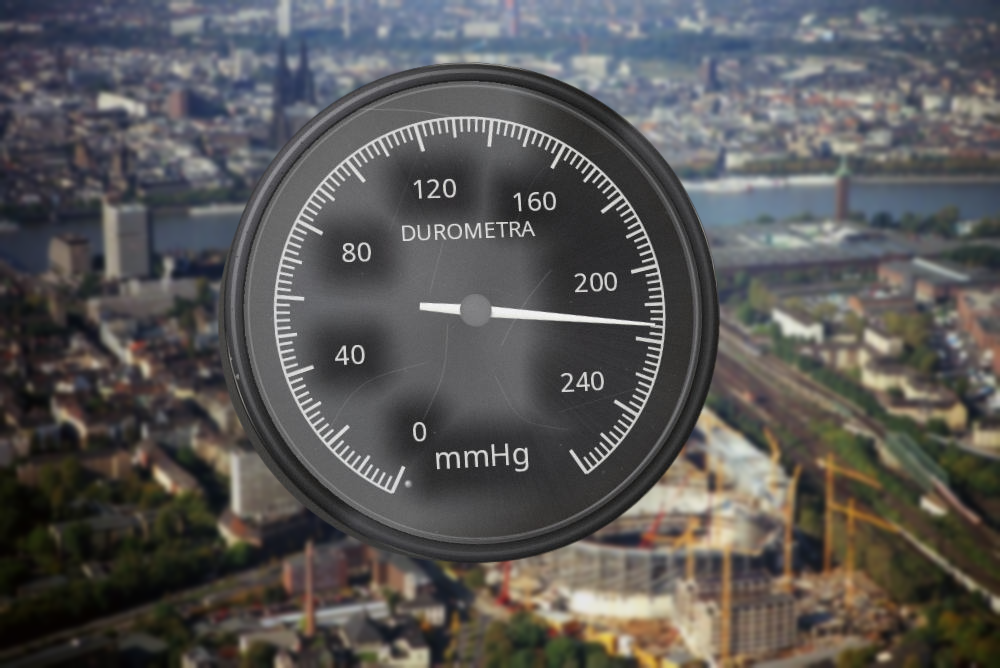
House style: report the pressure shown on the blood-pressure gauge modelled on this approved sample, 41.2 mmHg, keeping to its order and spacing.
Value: 216 mmHg
